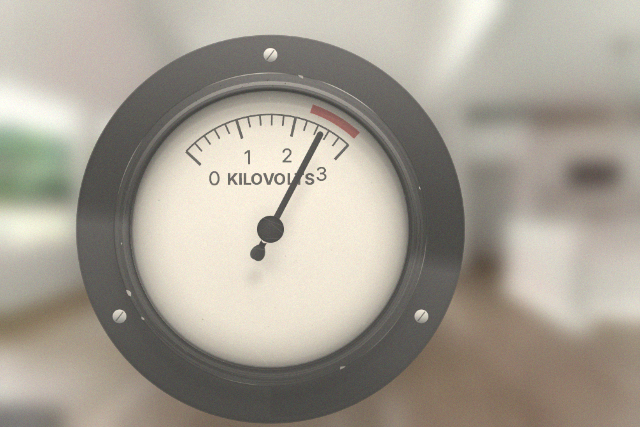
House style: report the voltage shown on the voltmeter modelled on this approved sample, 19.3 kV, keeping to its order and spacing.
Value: 2.5 kV
